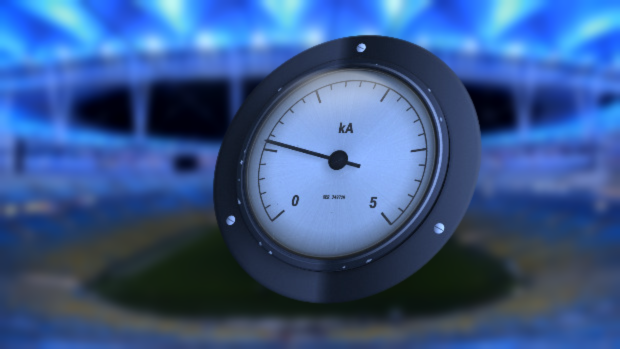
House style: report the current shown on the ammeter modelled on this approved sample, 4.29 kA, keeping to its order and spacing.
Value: 1.1 kA
